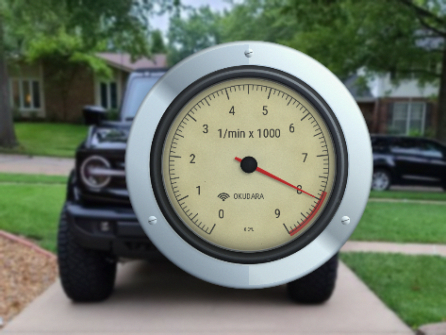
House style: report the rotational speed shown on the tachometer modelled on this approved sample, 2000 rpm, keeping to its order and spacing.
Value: 8000 rpm
